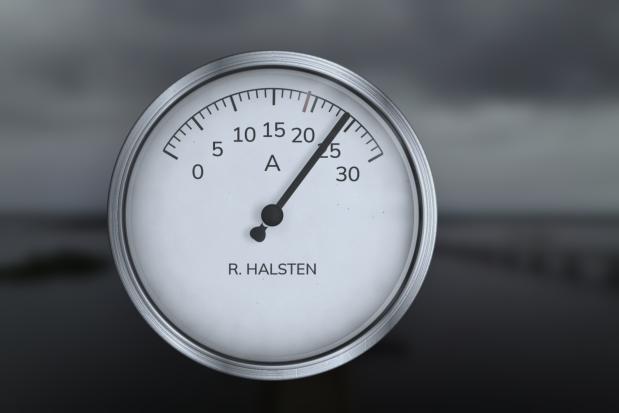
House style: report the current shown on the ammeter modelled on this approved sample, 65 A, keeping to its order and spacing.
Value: 24 A
